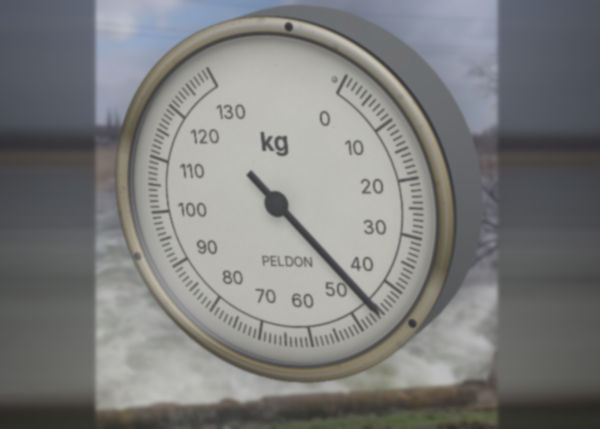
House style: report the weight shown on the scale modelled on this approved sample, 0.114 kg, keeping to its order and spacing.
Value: 45 kg
